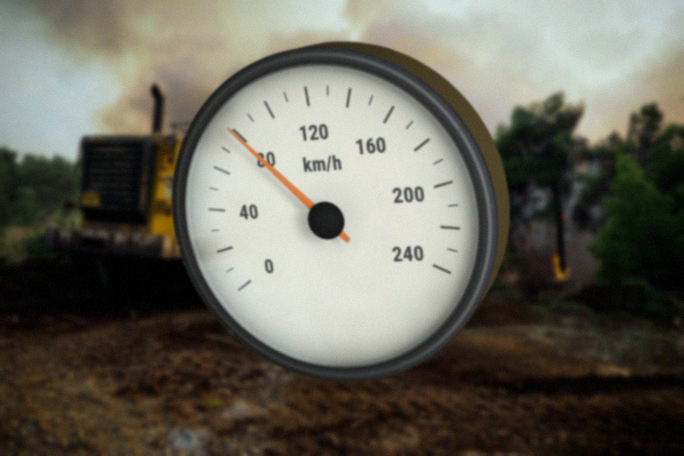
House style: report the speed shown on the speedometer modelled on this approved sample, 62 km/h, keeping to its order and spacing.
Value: 80 km/h
